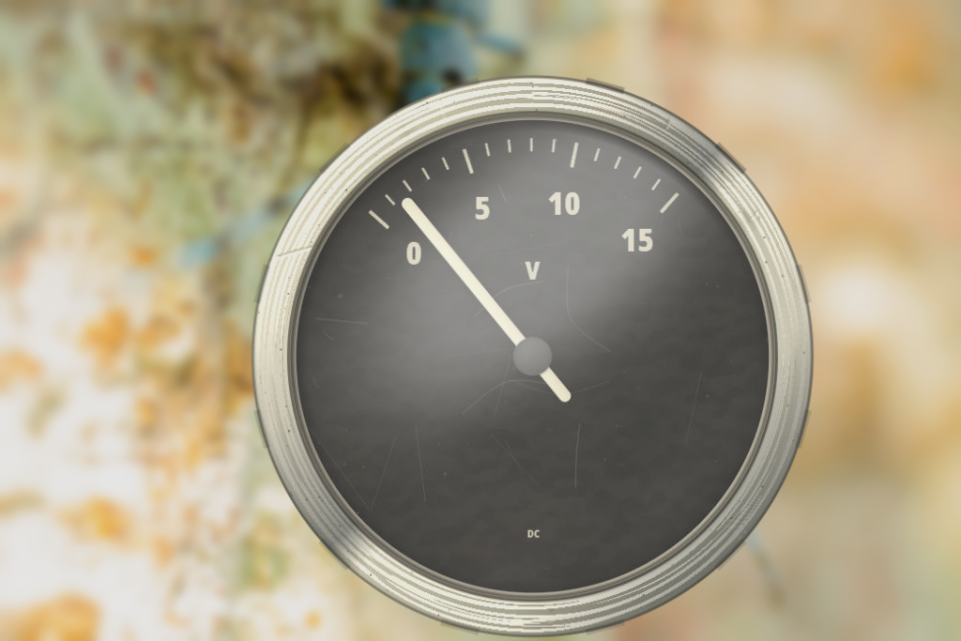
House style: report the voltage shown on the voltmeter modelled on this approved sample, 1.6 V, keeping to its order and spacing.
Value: 1.5 V
